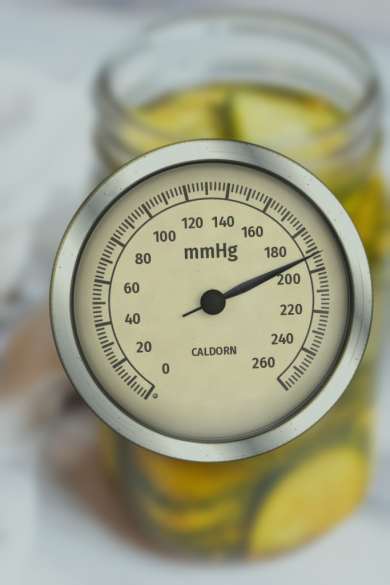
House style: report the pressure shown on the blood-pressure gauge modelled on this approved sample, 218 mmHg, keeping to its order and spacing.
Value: 192 mmHg
